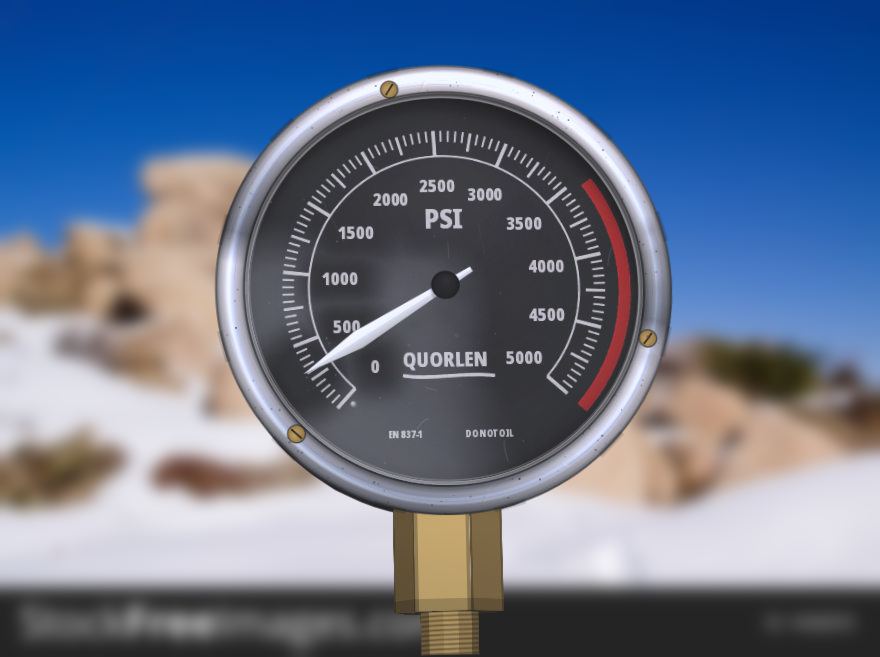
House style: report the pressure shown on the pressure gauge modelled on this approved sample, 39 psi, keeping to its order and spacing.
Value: 300 psi
